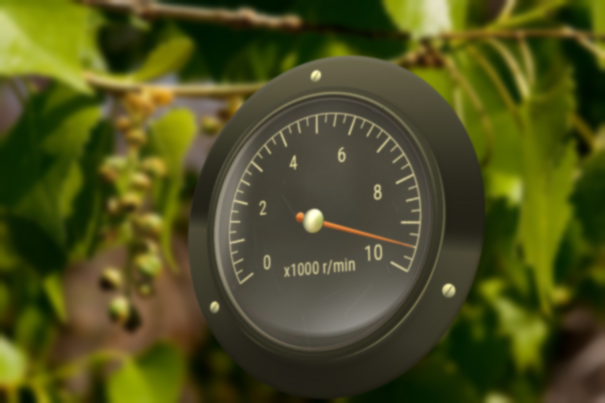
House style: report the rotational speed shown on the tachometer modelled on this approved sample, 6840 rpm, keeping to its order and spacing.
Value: 9500 rpm
